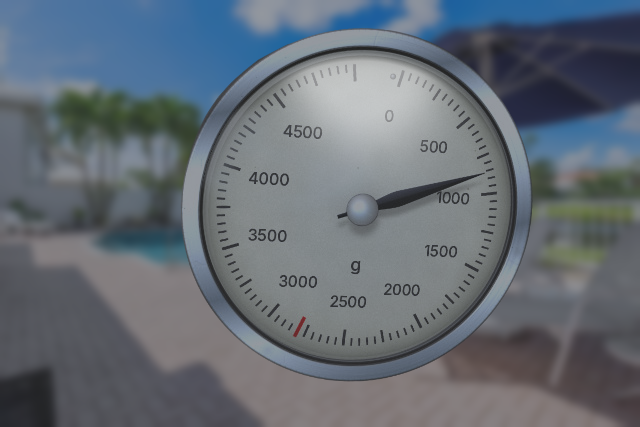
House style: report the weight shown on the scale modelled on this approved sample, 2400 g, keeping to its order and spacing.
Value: 850 g
